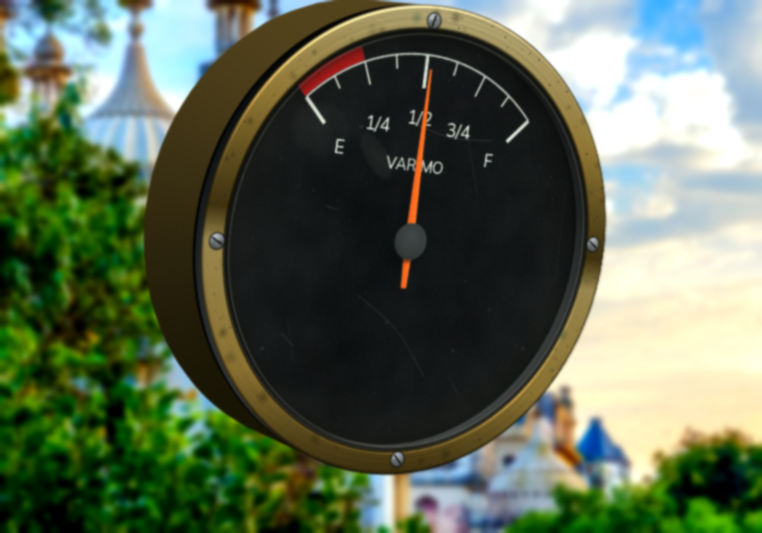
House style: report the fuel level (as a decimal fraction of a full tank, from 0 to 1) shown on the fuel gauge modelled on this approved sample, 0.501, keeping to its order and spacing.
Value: 0.5
